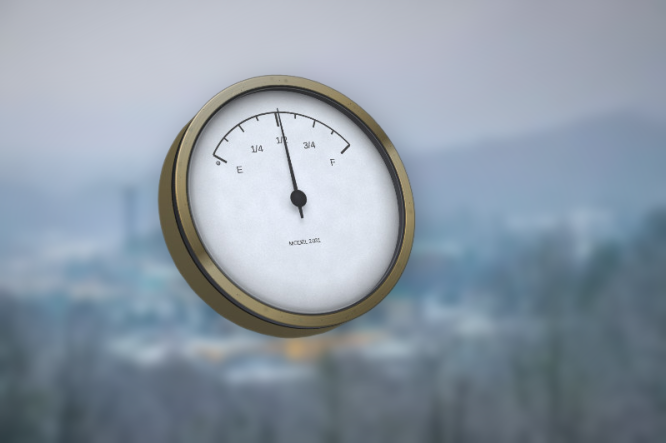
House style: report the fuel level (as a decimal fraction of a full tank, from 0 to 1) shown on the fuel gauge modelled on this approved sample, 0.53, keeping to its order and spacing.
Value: 0.5
